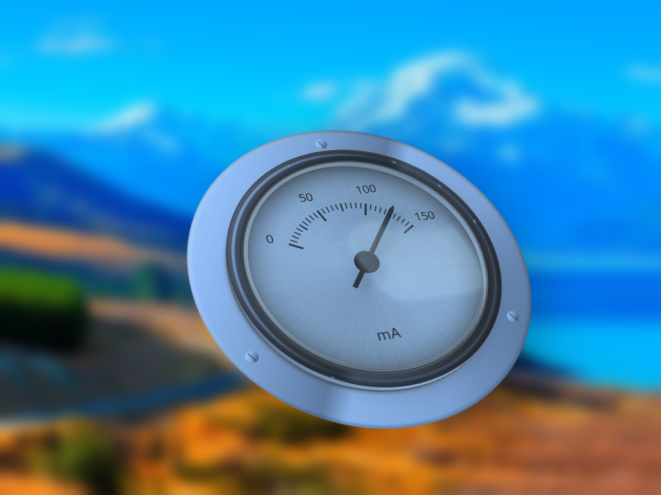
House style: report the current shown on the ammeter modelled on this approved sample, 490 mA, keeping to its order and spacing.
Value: 125 mA
